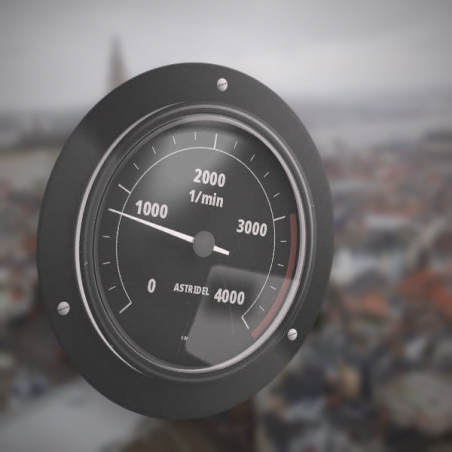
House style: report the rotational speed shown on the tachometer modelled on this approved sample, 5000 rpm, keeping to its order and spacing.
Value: 800 rpm
